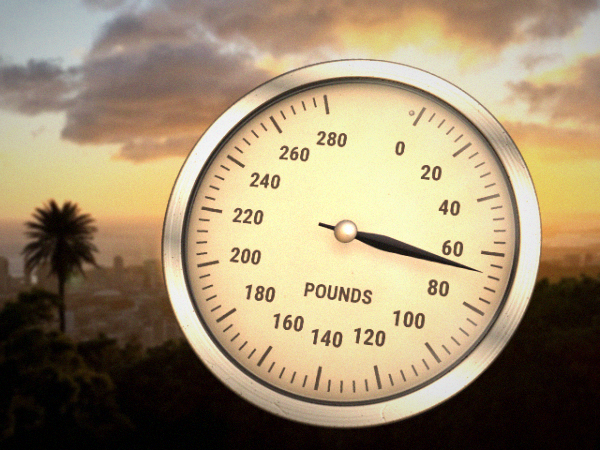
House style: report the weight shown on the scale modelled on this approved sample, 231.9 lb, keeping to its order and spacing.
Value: 68 lb
